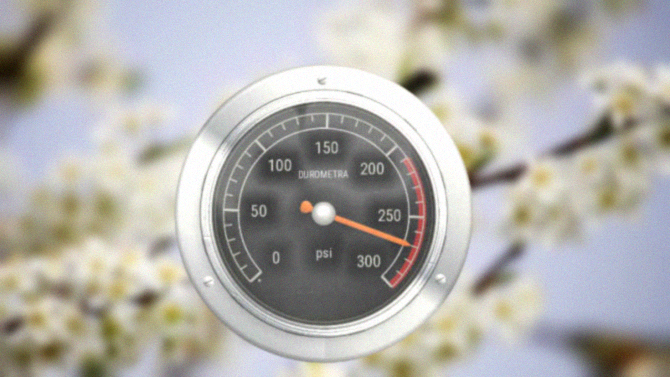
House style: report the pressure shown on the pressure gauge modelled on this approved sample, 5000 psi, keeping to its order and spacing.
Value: 270 psi
